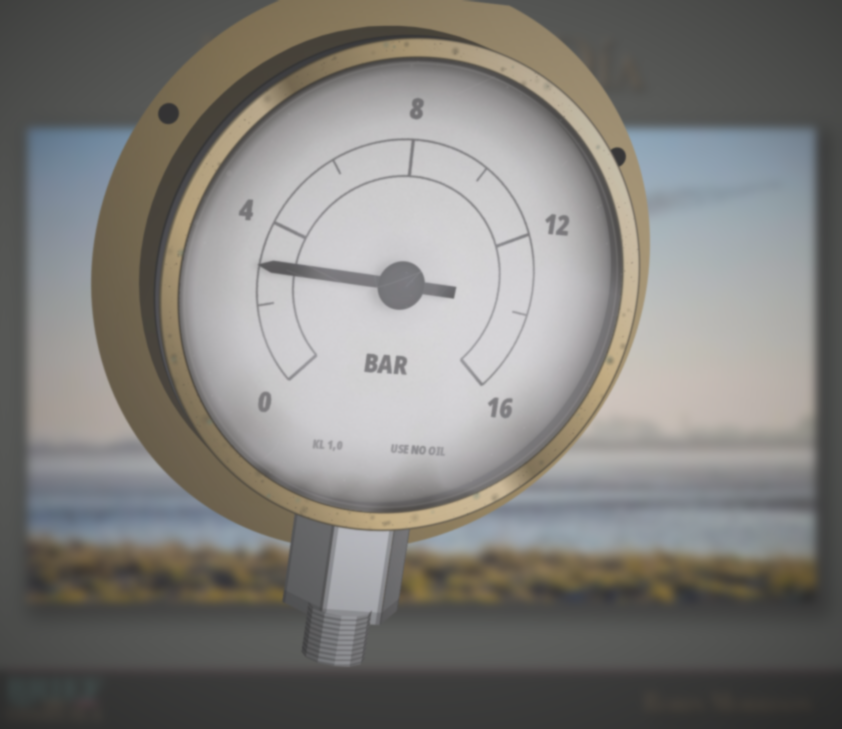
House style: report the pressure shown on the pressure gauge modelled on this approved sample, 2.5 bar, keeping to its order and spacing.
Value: 3 bar
